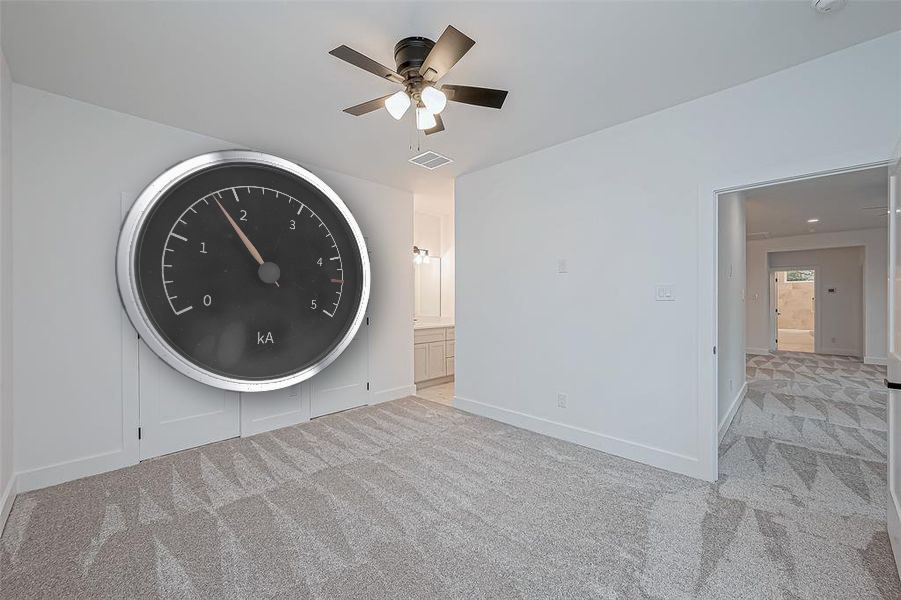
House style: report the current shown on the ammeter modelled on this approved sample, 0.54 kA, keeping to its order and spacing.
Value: 1.7 kA
